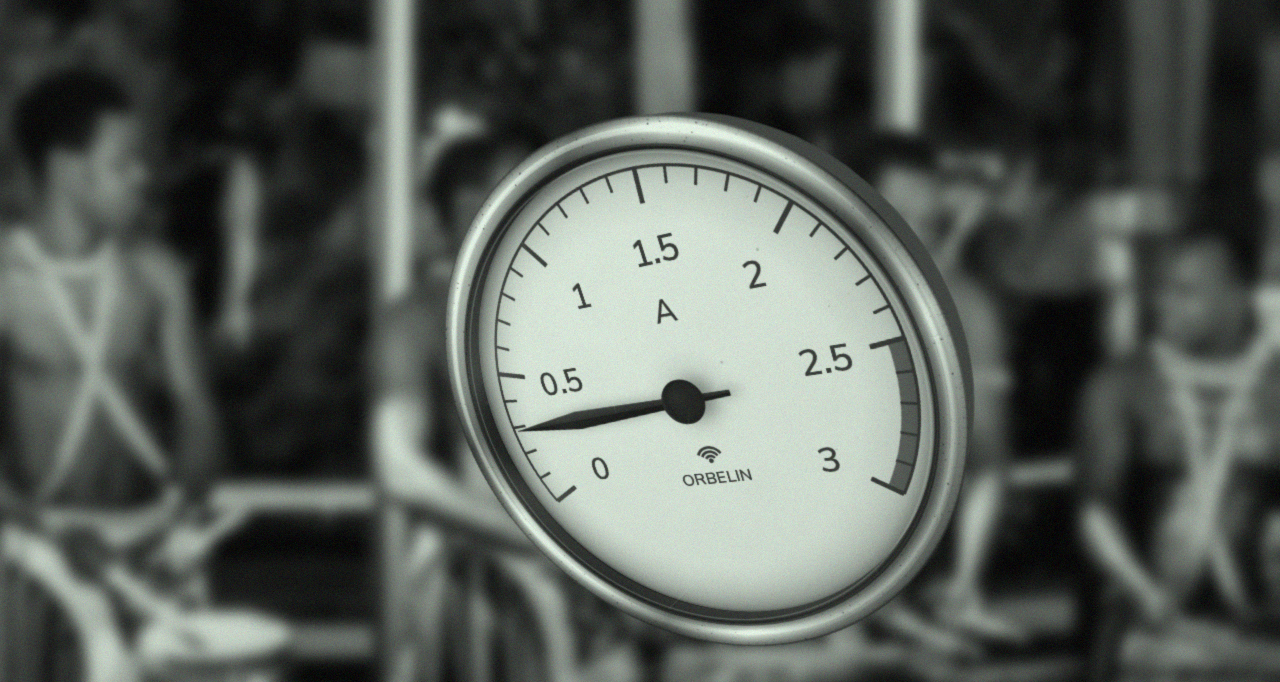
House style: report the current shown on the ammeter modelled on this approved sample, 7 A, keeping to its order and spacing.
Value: 0.3 A
